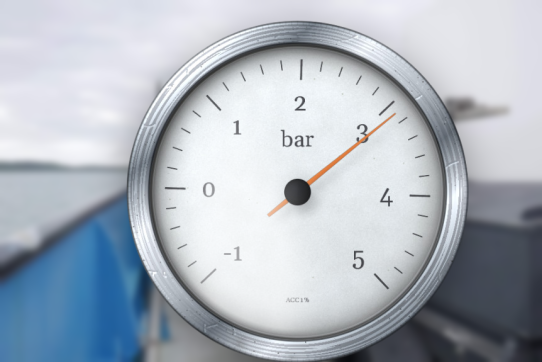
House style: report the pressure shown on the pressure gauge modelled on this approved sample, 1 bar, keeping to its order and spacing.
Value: 3.1 bar
